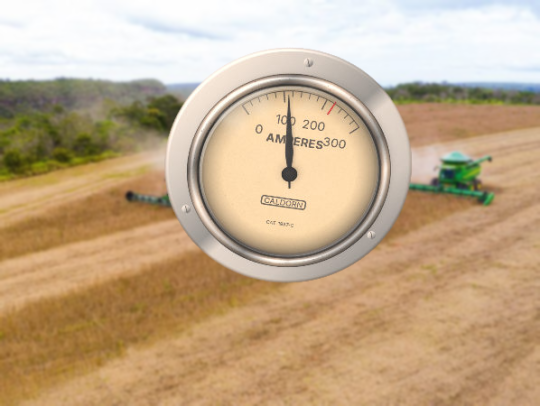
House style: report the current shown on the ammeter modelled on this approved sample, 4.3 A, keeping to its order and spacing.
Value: 110 A
